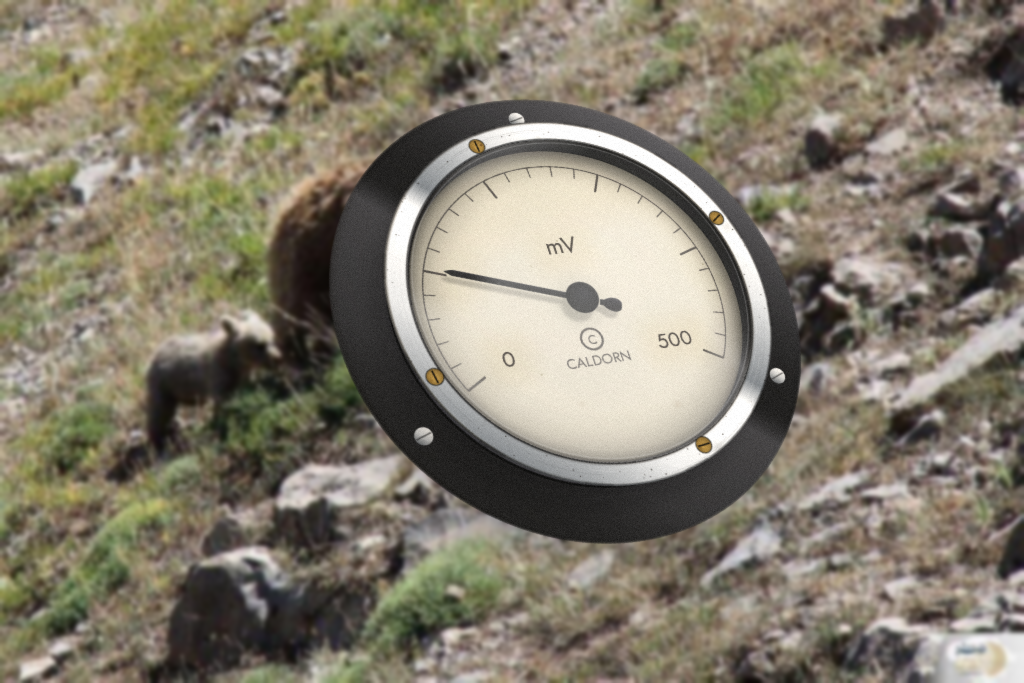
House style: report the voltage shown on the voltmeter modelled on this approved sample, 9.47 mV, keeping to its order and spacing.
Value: 100 mV
